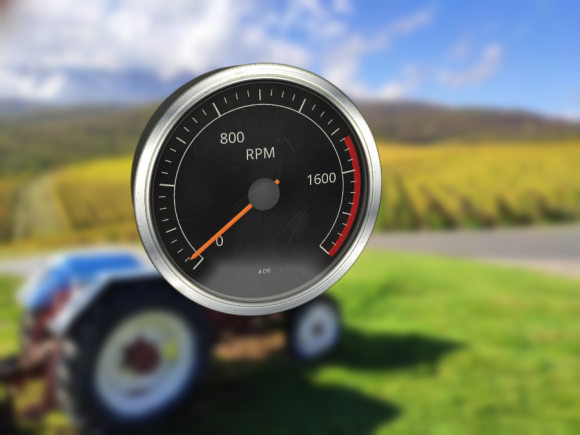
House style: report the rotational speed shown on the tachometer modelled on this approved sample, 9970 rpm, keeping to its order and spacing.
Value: 50 rpm
